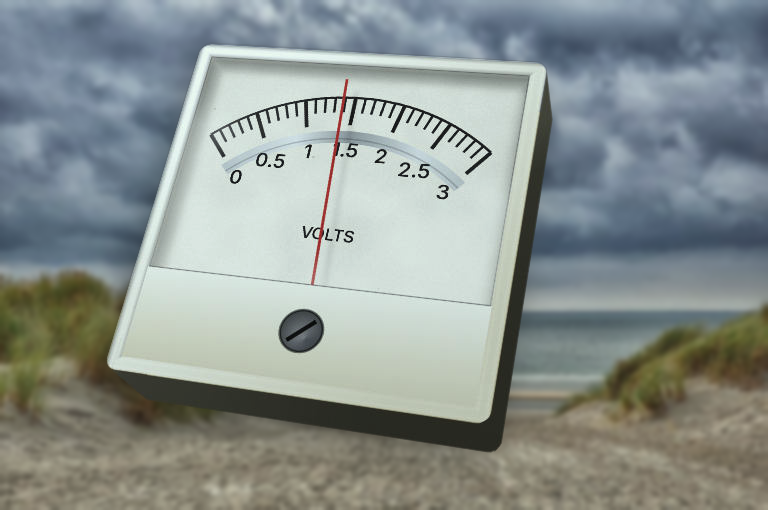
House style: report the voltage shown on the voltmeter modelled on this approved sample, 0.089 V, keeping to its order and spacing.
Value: 1.4 V
